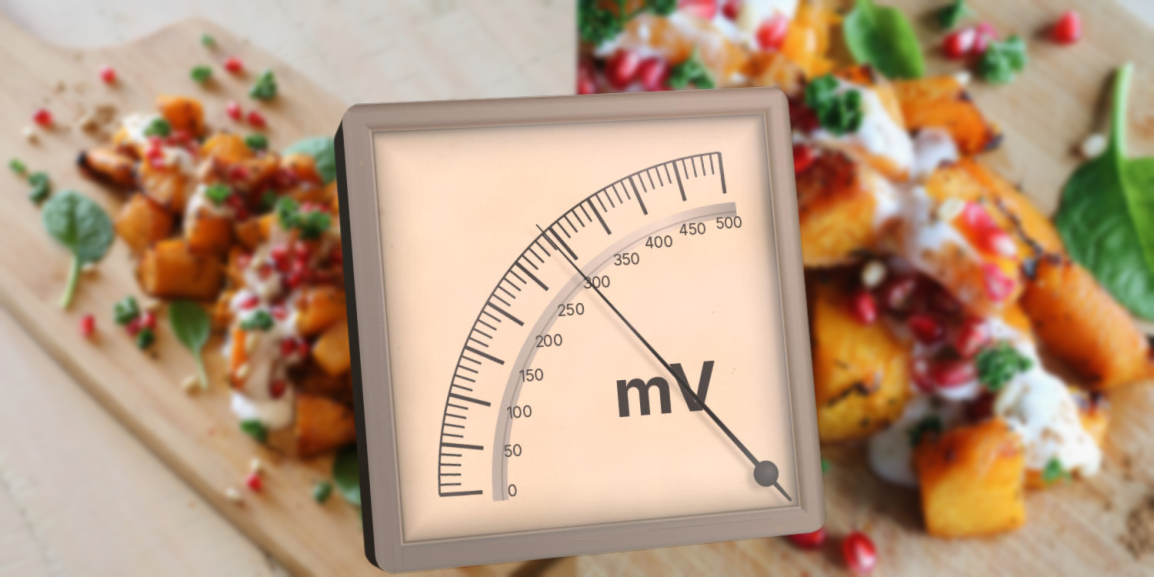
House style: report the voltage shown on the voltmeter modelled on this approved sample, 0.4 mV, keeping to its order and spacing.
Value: 290 mV
